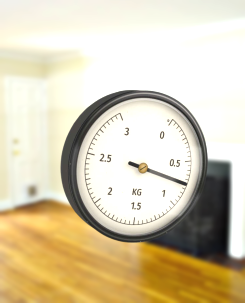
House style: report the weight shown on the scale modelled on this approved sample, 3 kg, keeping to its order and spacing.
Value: 0.75 kg
